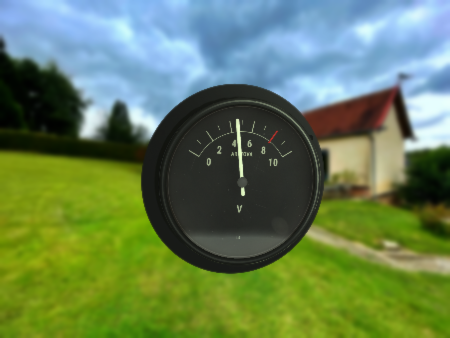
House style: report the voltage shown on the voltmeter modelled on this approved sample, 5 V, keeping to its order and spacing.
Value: 4.5 V
